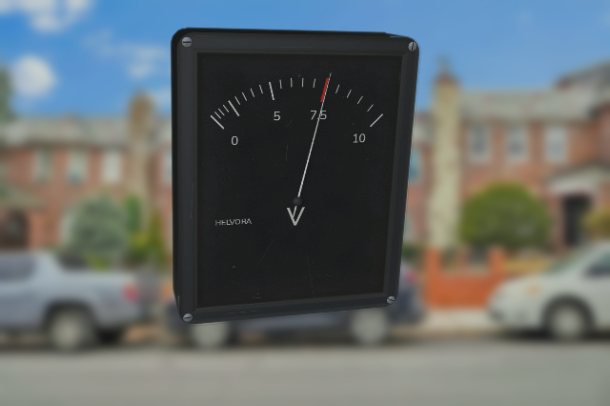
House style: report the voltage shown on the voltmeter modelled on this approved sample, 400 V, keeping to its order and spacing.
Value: 7.5 V
